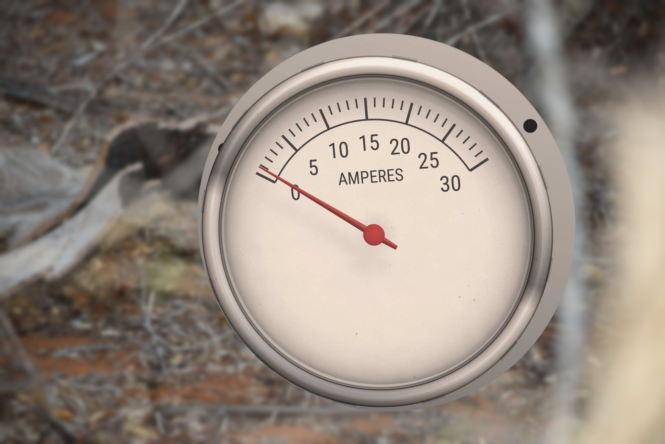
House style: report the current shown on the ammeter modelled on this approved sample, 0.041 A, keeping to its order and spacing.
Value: 1 A
